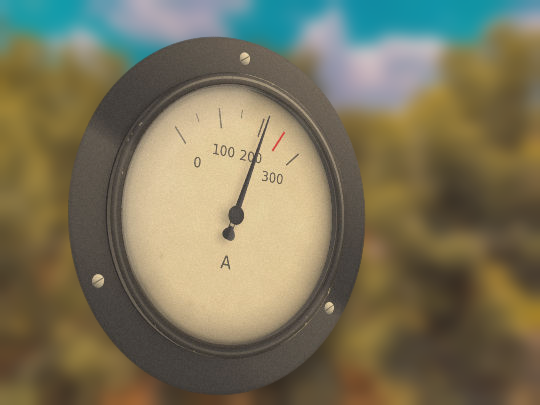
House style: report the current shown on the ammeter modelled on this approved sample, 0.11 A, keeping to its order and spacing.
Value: 200 A
